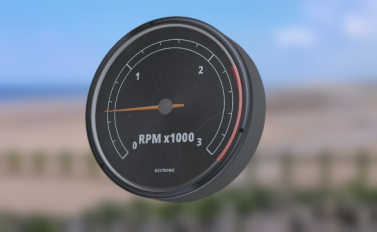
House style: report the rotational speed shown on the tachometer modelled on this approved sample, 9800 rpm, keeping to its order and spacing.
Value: 500 rpm
